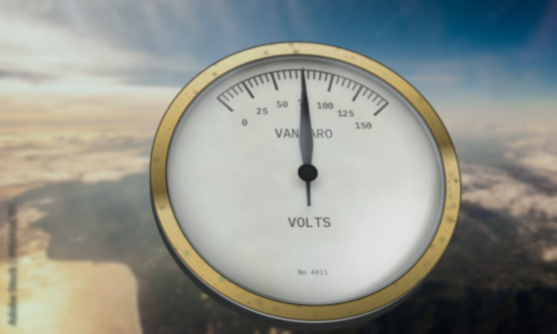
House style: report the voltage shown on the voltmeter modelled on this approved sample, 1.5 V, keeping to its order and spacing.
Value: 75 V
